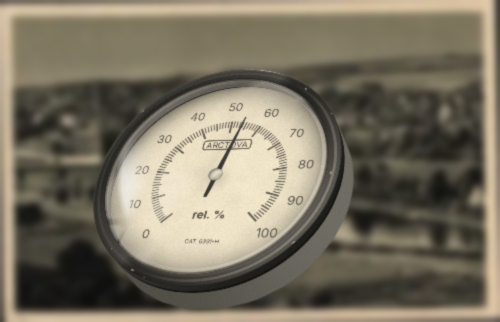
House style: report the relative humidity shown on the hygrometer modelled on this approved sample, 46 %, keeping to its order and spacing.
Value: 55 %
